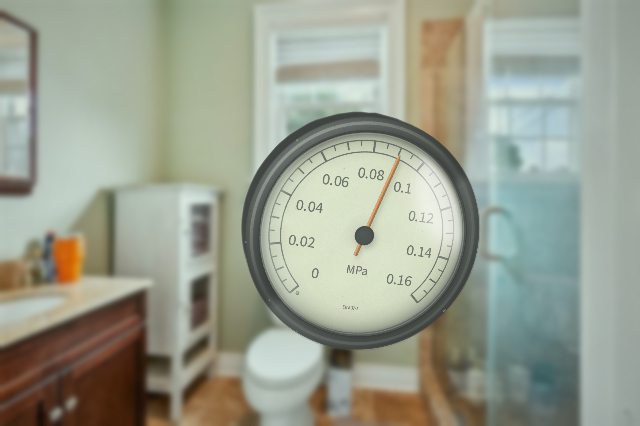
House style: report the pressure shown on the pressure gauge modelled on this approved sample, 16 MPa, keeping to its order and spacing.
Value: 0.09 MPa
